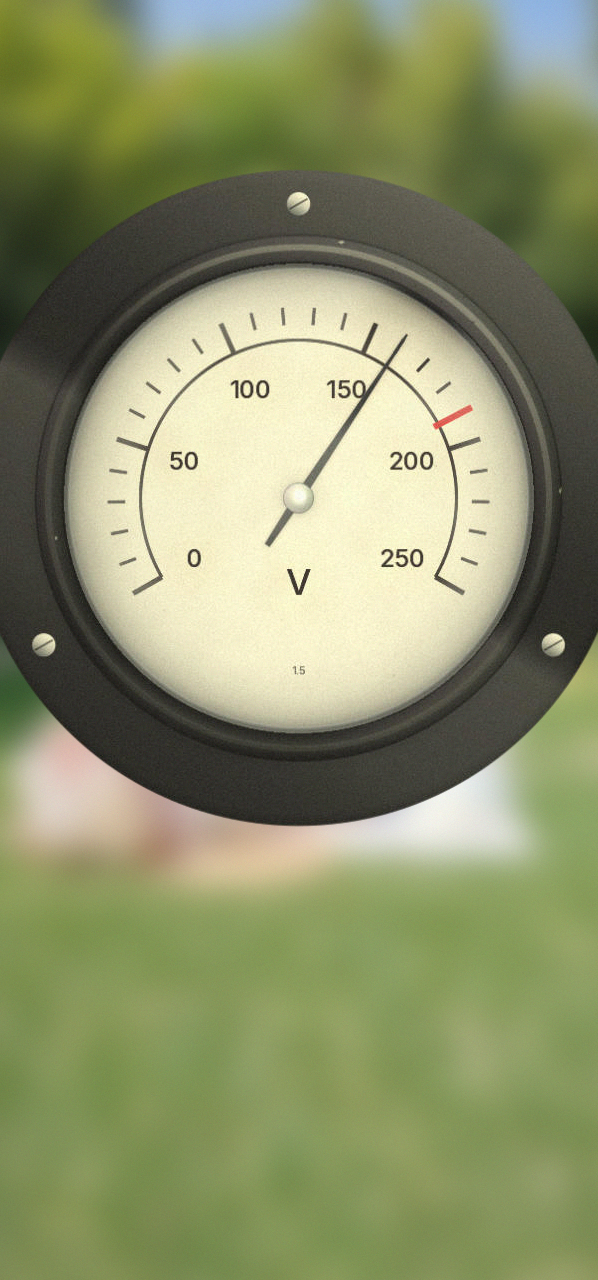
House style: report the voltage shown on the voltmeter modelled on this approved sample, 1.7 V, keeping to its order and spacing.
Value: 160 V
